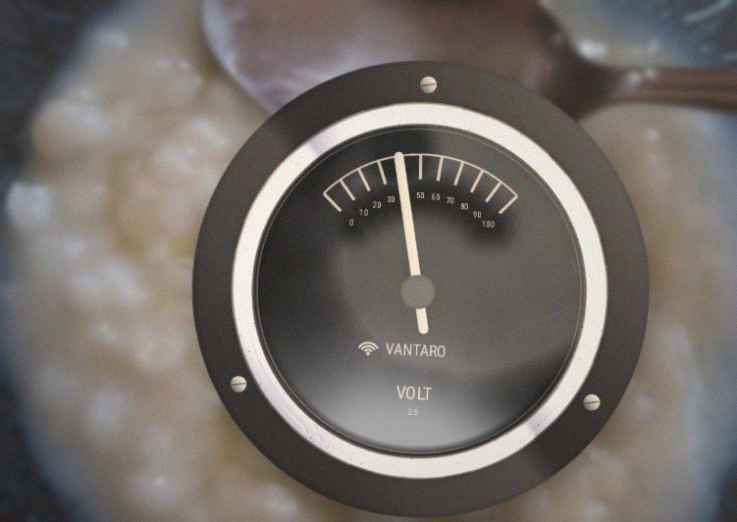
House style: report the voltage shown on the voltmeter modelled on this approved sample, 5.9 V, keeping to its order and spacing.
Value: 40 V
